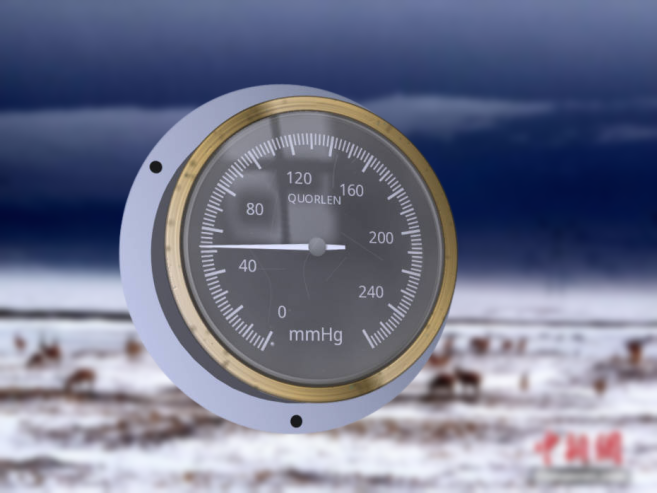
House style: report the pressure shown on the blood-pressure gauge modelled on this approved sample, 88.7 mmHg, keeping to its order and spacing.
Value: 52 mmHg
